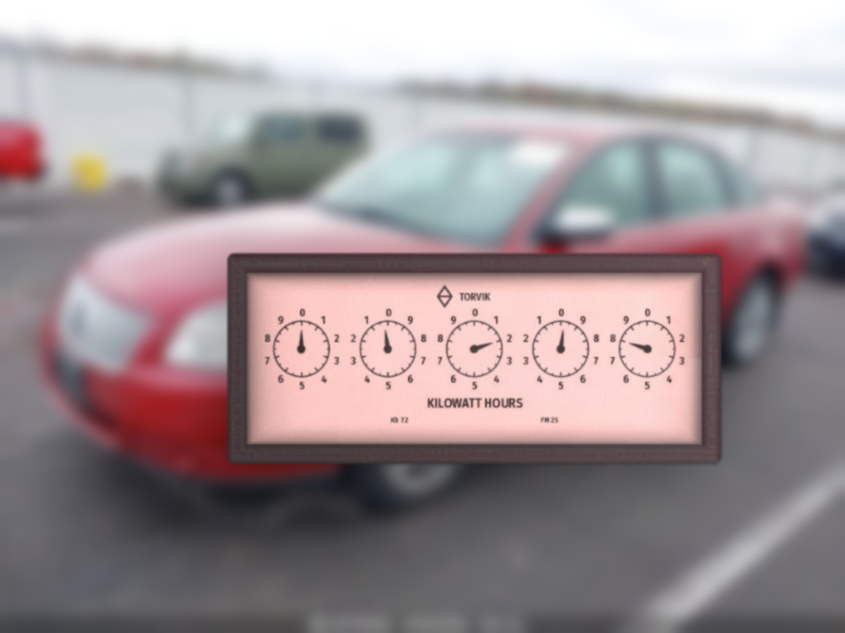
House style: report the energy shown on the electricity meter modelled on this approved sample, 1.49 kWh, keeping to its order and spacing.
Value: 198 kWh
